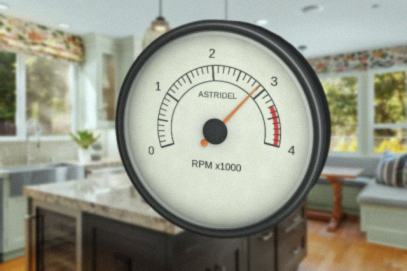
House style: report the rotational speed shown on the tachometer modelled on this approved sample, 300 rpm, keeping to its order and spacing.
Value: 2900 rpm
